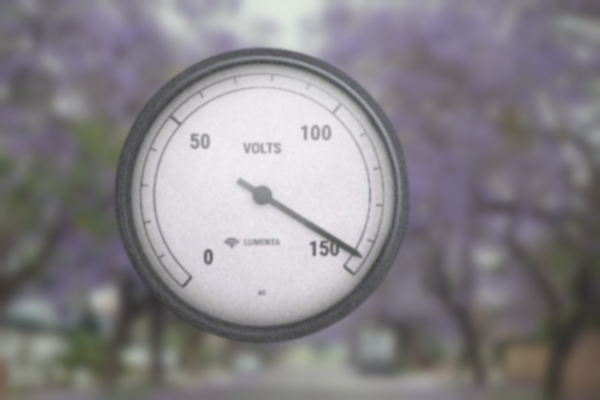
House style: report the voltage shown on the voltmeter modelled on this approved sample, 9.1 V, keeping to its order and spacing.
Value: 145 V
